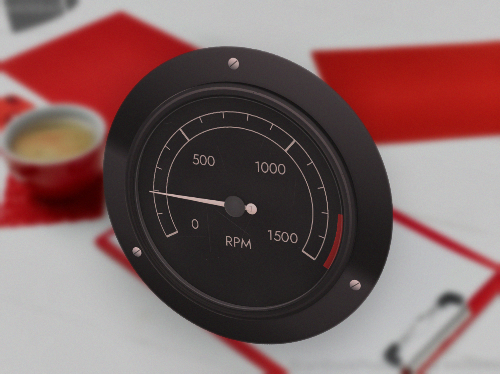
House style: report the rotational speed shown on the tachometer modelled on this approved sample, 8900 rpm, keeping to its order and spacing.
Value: 200 rpm
